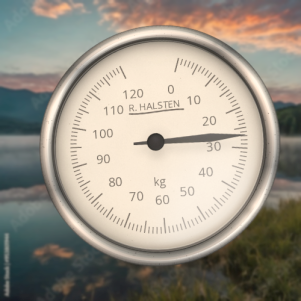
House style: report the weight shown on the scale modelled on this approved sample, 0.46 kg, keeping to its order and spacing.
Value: 27 kg
